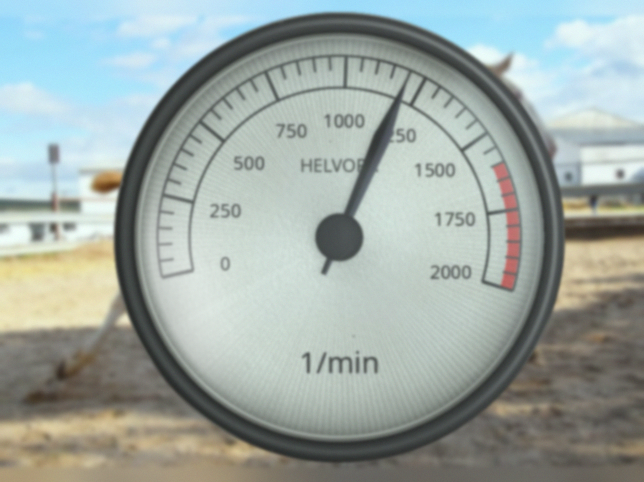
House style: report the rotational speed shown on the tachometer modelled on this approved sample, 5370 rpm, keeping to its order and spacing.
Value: 1200 rpm
